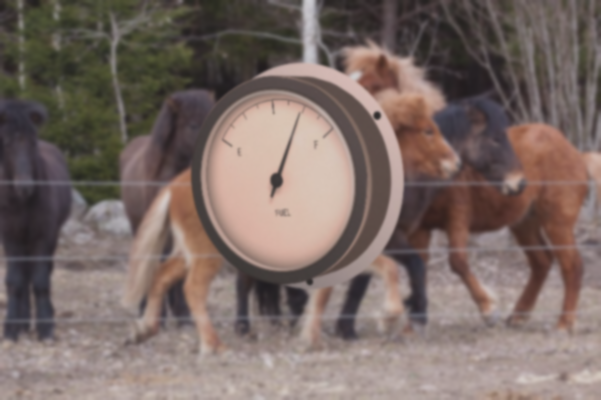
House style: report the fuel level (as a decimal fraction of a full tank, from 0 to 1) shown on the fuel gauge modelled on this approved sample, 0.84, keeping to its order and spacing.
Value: 0.75
